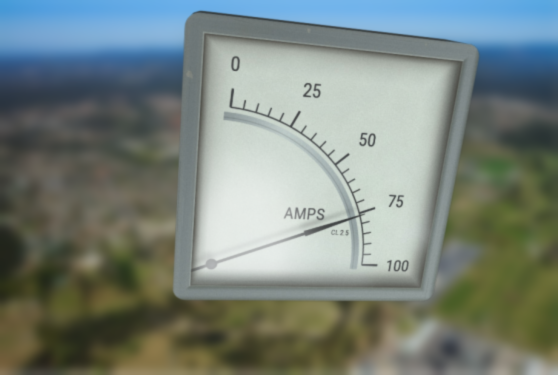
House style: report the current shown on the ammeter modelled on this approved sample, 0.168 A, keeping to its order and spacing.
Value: 75 A
